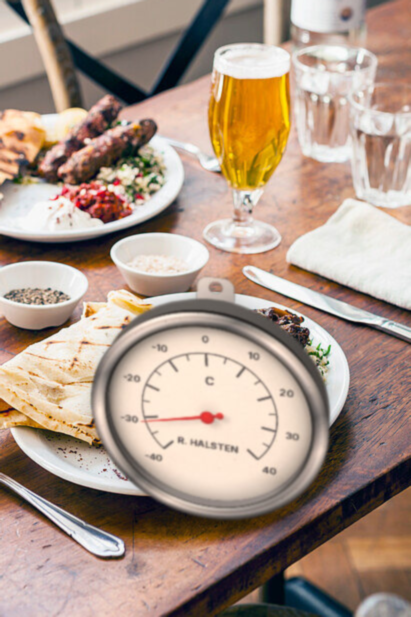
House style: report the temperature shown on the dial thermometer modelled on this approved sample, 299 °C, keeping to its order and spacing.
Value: -30 °C
